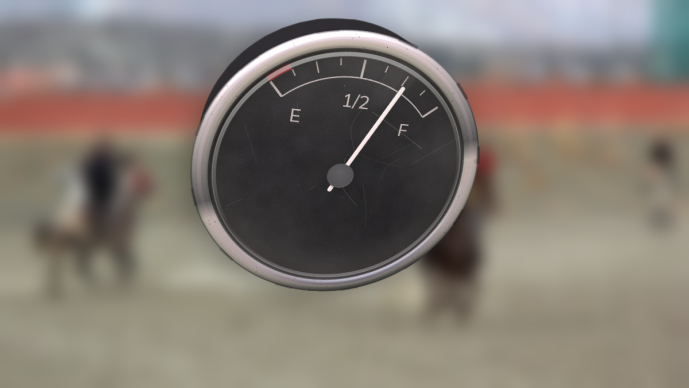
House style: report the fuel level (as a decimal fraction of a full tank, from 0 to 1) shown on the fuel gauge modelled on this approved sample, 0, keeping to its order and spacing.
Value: 0.75
